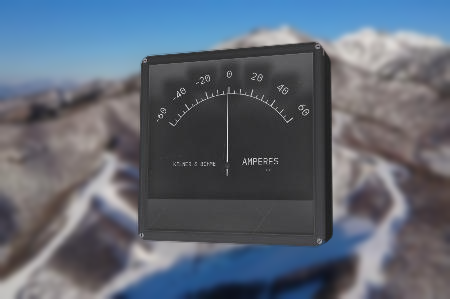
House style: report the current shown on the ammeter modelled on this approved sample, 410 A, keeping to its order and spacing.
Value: 0 A
